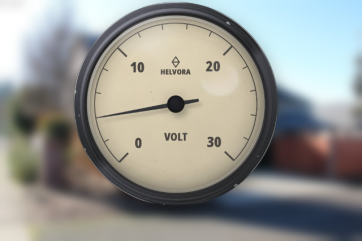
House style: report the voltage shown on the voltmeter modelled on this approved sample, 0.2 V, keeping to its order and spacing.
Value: 4 V
